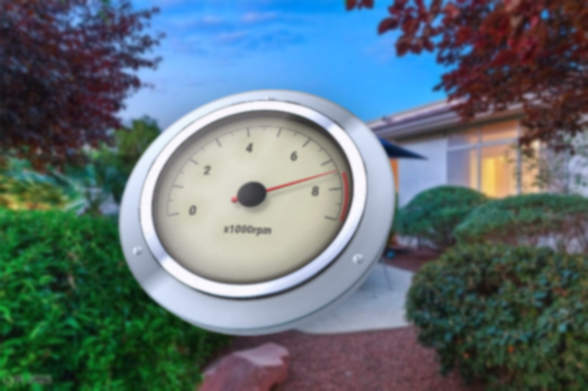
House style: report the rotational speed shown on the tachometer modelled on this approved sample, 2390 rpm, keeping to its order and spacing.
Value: 7500 rpm
